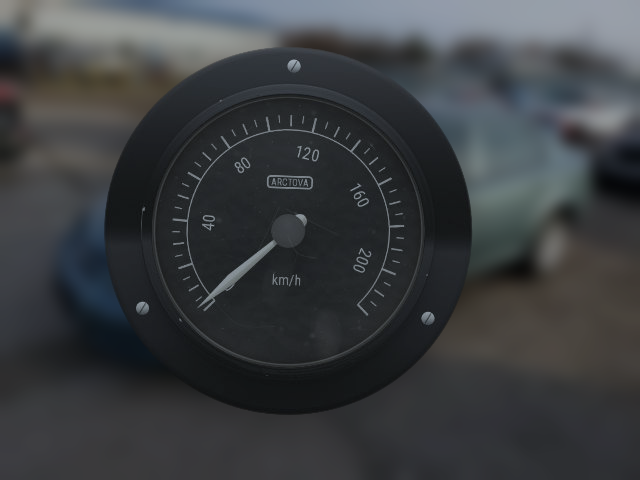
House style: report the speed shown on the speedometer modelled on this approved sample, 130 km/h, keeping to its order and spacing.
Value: 2.5 km/h
